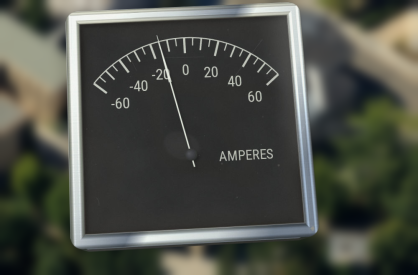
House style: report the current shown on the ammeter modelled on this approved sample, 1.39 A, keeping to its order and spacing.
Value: -15 A
